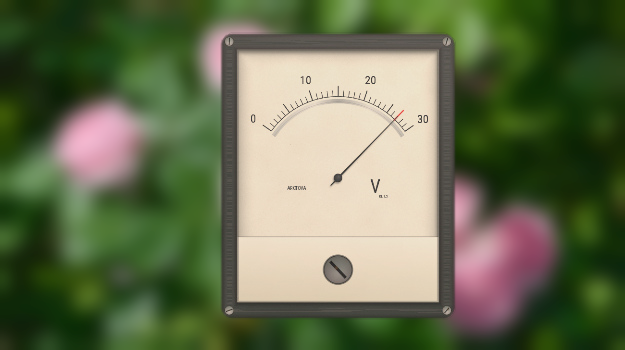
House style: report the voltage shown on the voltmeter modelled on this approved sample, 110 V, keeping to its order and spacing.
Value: 27 V
